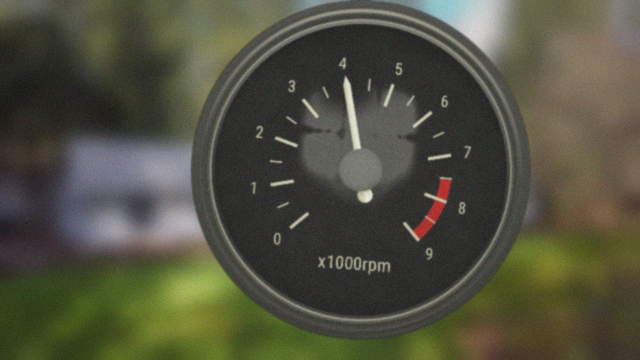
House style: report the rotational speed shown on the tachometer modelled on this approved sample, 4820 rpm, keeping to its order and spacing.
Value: 4000 rpm
